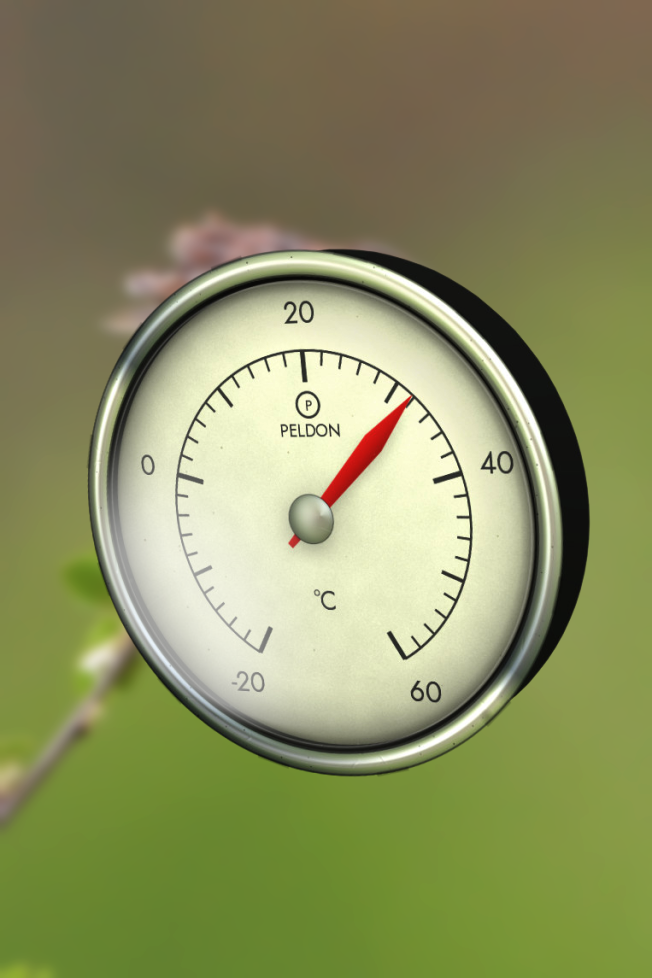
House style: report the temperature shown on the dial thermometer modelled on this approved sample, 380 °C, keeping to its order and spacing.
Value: 32 °C
